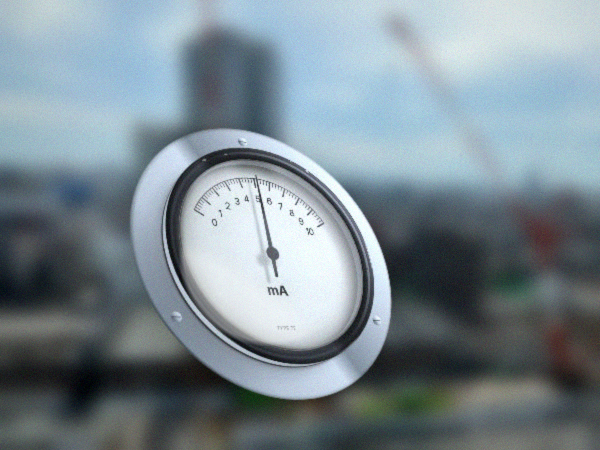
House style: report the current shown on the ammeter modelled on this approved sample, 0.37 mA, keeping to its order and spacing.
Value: 5 mA
